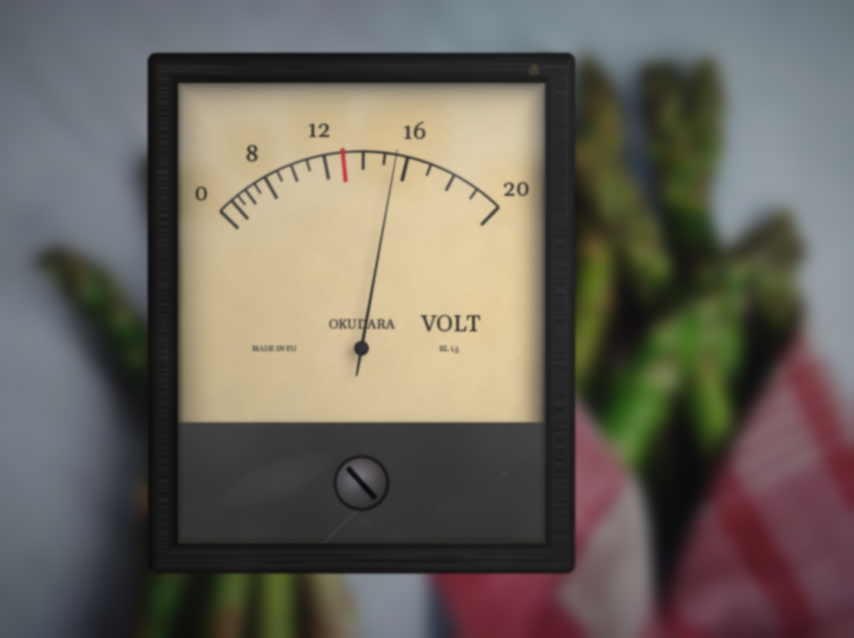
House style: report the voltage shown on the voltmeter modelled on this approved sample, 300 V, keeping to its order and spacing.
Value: 15.5 V
